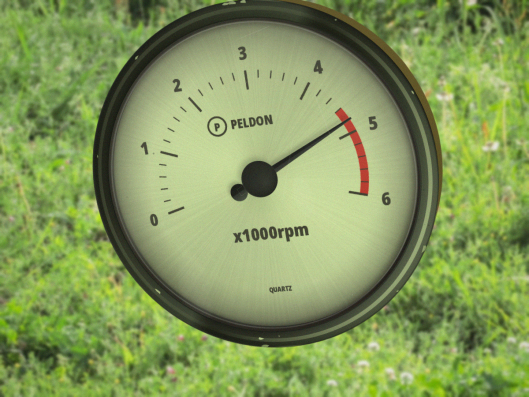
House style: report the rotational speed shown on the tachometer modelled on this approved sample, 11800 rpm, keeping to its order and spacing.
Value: 4800 rpm
